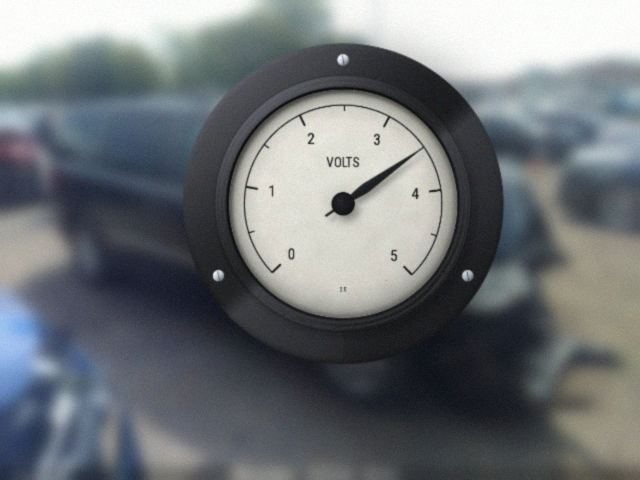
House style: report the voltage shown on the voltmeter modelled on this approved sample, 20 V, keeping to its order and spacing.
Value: 3.5 V
